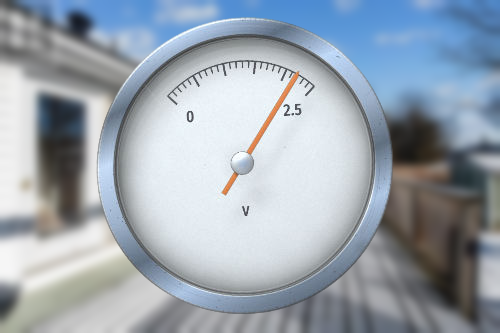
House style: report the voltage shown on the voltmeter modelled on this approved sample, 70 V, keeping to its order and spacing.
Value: 2.2 V
